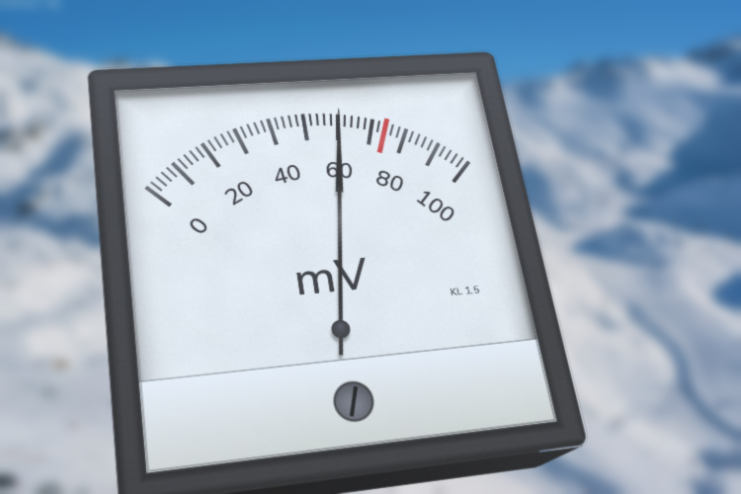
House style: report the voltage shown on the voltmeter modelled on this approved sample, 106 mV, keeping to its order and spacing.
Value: 60 mV
